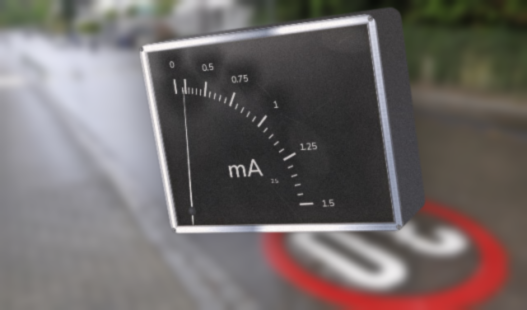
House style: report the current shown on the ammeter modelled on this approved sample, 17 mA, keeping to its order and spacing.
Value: 0.25 mA
